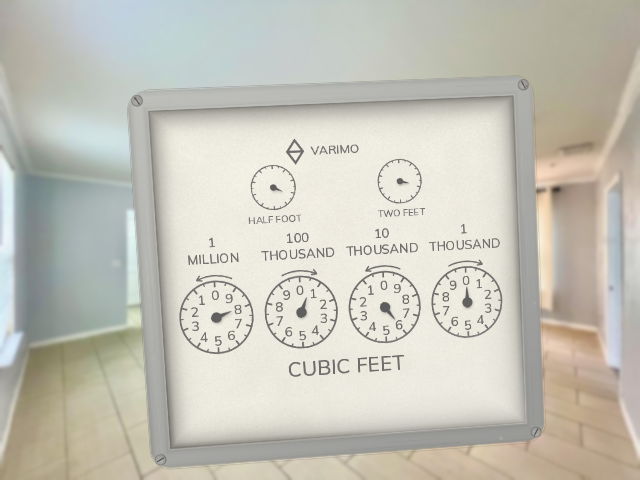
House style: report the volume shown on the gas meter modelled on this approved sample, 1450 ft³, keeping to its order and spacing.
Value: 806000 ft³
